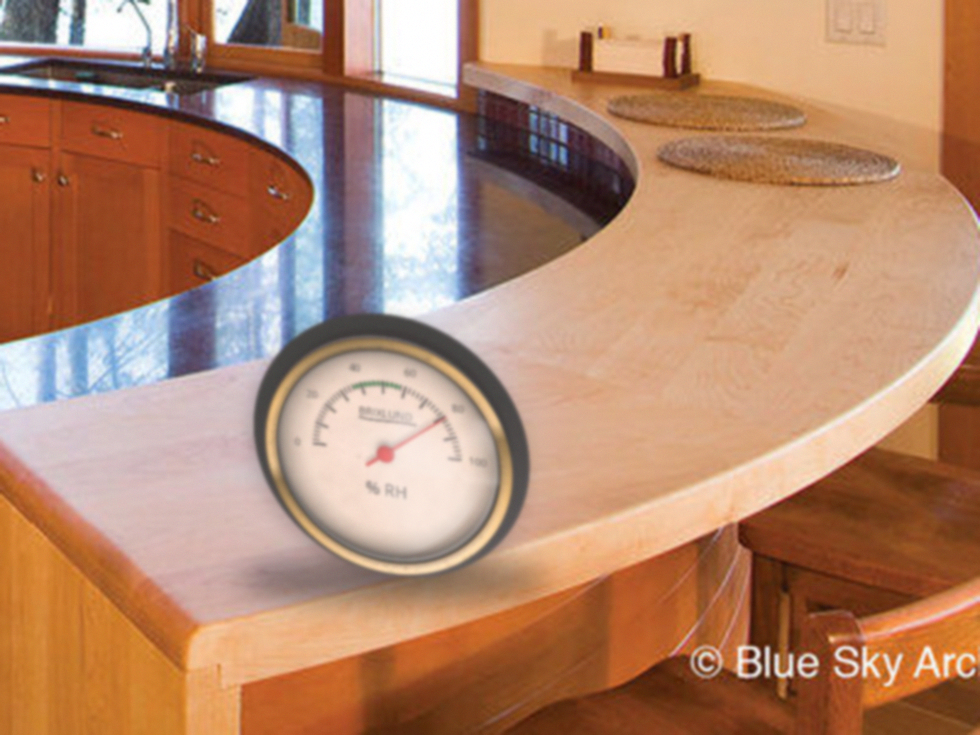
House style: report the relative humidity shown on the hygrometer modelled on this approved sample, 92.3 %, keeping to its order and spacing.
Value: 80 %
